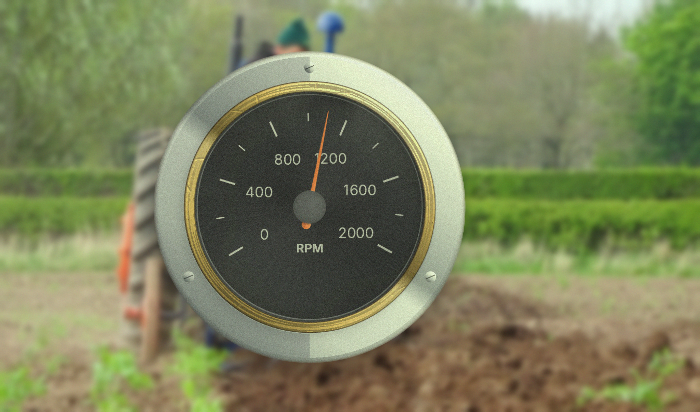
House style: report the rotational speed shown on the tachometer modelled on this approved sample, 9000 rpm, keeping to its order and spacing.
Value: 1100 rpm
